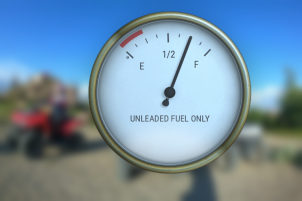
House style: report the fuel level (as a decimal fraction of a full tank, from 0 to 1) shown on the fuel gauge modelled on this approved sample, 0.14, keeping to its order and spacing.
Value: 0.75
